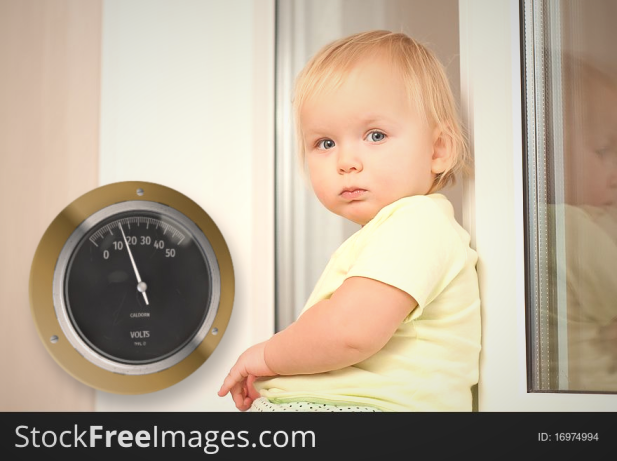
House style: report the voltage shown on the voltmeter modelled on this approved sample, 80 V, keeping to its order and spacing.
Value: 15 V
